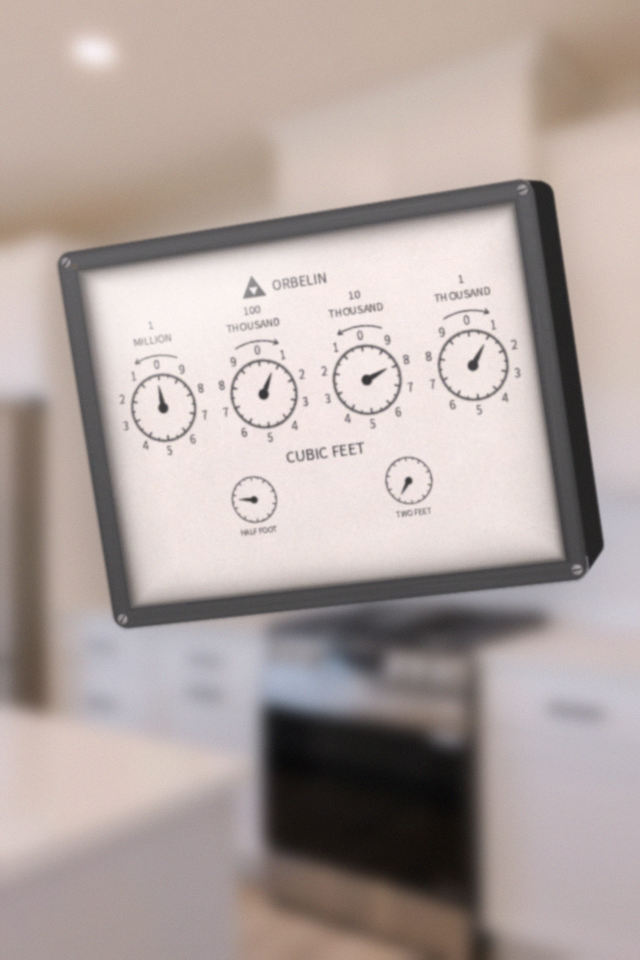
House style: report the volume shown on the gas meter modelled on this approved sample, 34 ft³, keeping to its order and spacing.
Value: 8100 ft³
